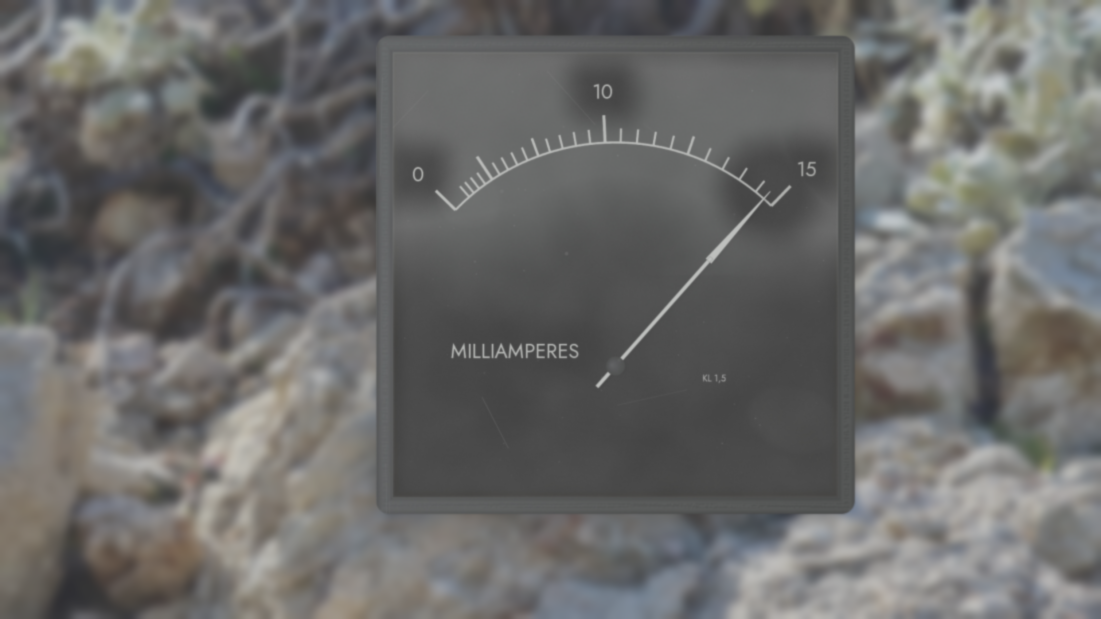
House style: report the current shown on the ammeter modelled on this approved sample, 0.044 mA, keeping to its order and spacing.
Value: 14.75 mA
